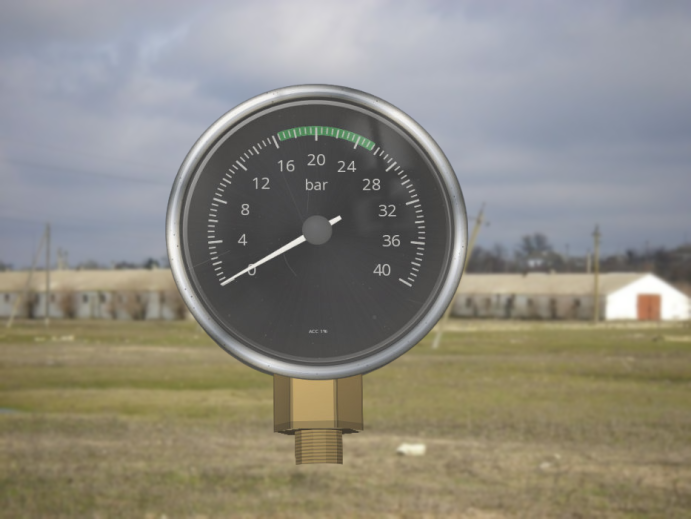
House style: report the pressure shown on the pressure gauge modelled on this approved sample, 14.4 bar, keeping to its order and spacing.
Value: 0 bar
